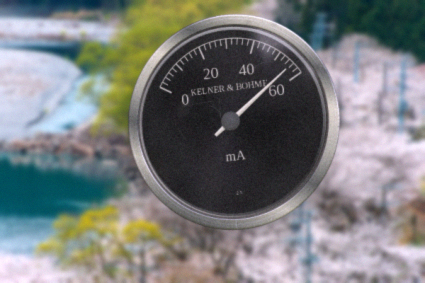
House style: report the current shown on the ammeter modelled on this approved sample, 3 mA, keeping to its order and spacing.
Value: 56 mA
